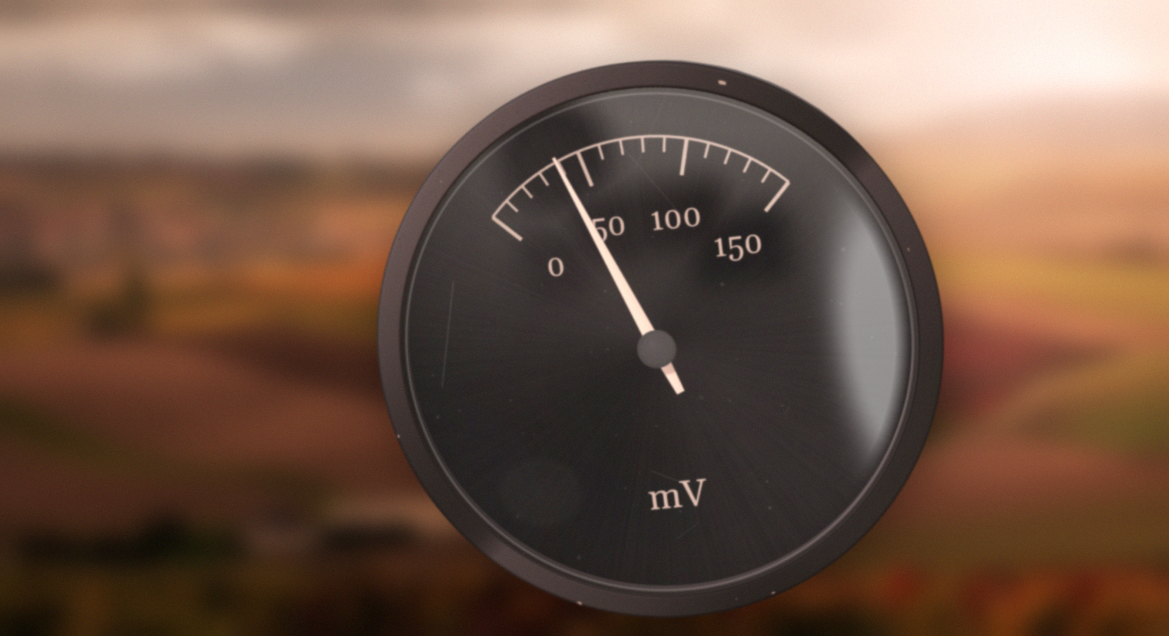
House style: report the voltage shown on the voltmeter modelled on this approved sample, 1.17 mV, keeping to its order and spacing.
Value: 40 mV
